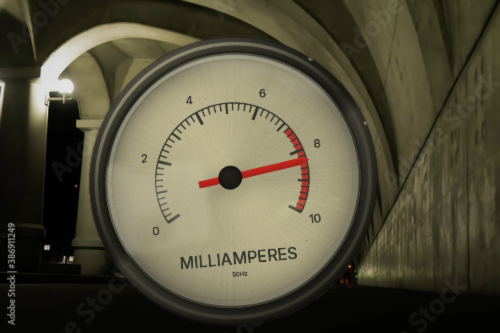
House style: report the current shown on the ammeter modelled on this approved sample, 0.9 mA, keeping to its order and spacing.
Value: 8.4 mA
